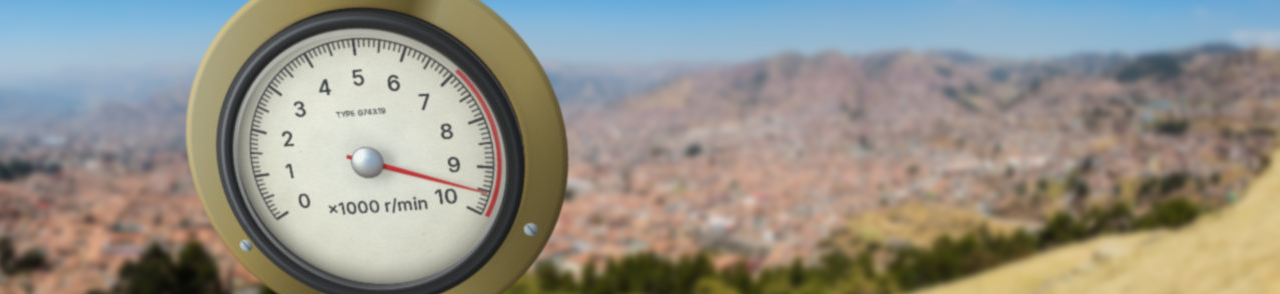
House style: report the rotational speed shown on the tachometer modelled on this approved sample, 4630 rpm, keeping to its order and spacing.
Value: 9500 rpm
